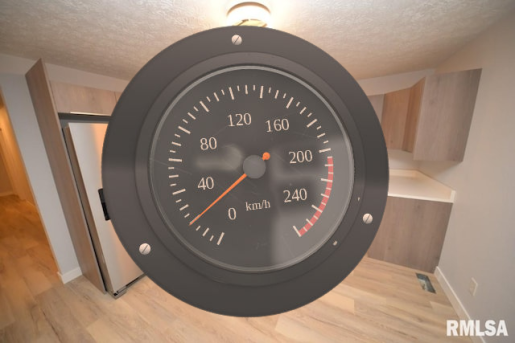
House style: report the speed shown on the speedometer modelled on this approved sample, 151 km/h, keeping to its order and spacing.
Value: 20 km/h
